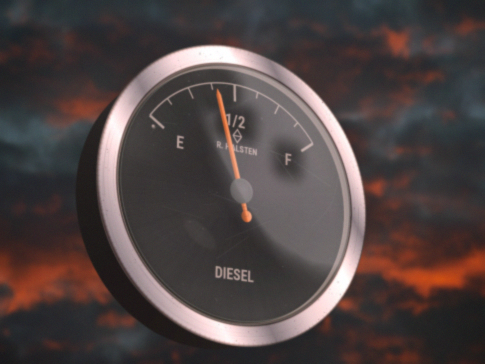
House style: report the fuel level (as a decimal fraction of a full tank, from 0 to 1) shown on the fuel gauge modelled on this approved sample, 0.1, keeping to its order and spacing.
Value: 0.375
